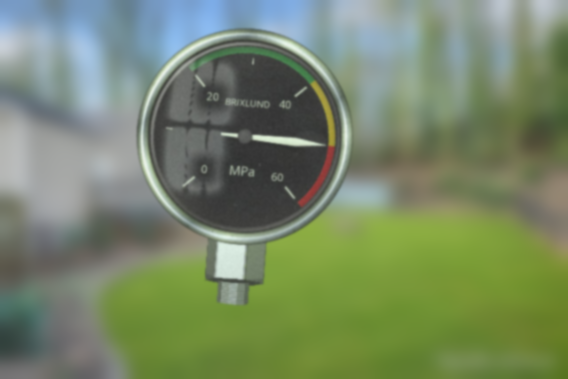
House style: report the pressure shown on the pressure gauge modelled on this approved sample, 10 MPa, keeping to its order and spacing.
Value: 50 MPa
